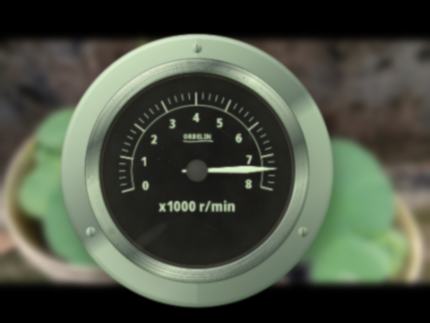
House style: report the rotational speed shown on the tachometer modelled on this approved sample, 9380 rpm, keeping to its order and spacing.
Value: 7400 rpm
